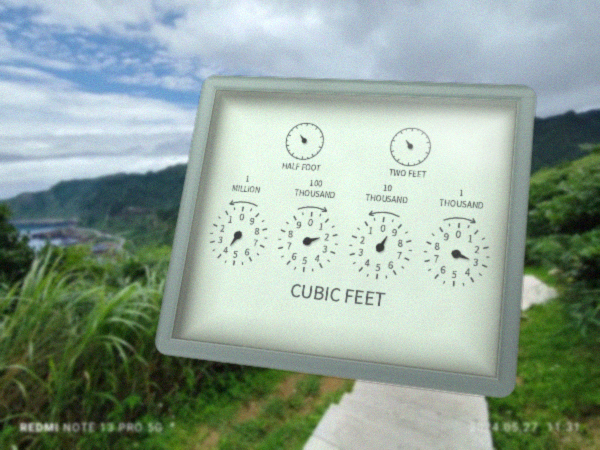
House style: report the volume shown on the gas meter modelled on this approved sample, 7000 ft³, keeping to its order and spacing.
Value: 419300 ft³
